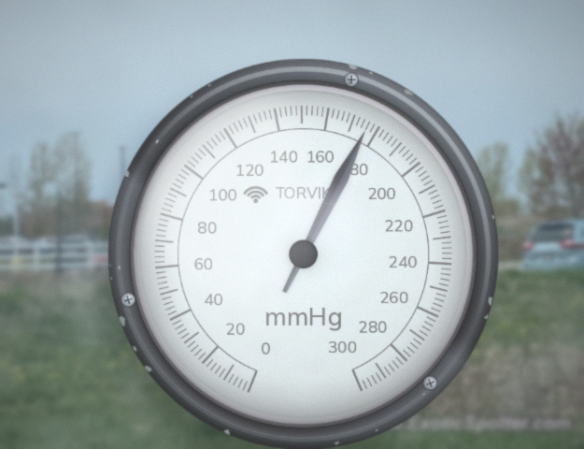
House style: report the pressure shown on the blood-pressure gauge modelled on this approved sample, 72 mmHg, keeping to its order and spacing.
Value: 176 mmHg
